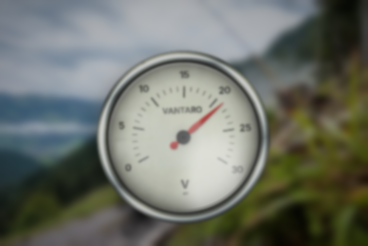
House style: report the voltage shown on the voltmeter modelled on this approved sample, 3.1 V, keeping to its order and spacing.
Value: 21 V
